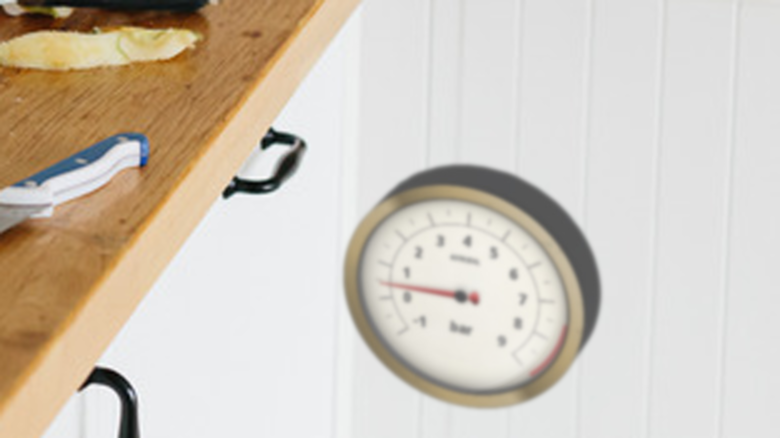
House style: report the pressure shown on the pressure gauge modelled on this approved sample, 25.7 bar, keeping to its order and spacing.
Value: 0.5 bar
